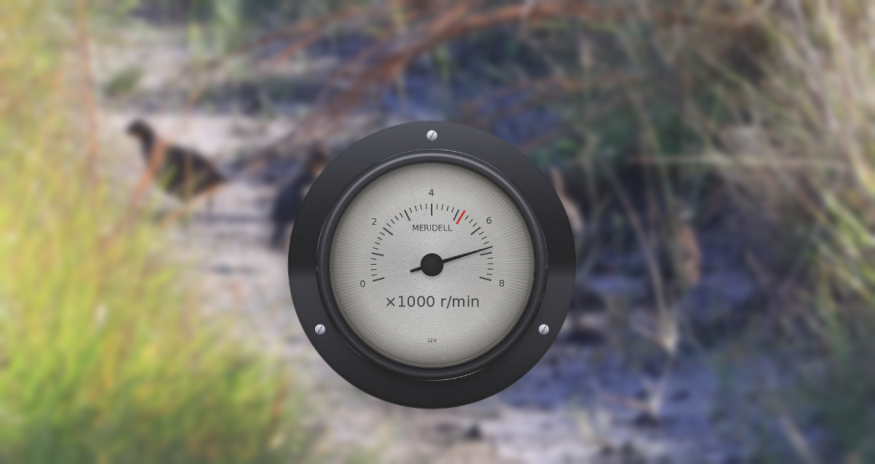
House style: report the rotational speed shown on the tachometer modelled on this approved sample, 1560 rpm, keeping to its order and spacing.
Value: 6800 rpm
